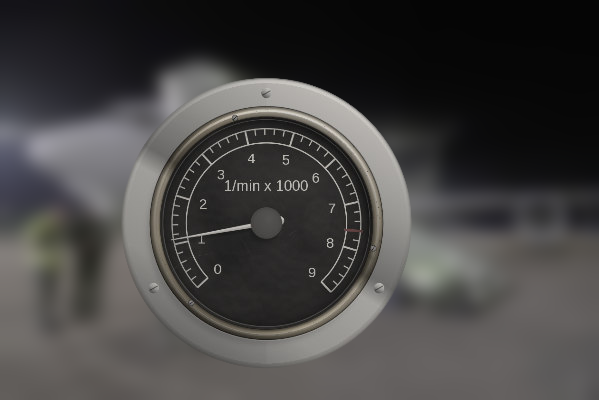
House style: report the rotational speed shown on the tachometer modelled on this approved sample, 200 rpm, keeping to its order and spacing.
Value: 1100 rpm
